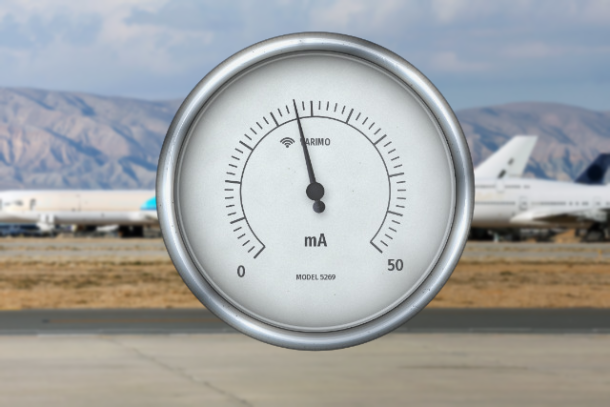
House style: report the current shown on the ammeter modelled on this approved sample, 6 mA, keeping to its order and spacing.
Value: 23 mA
